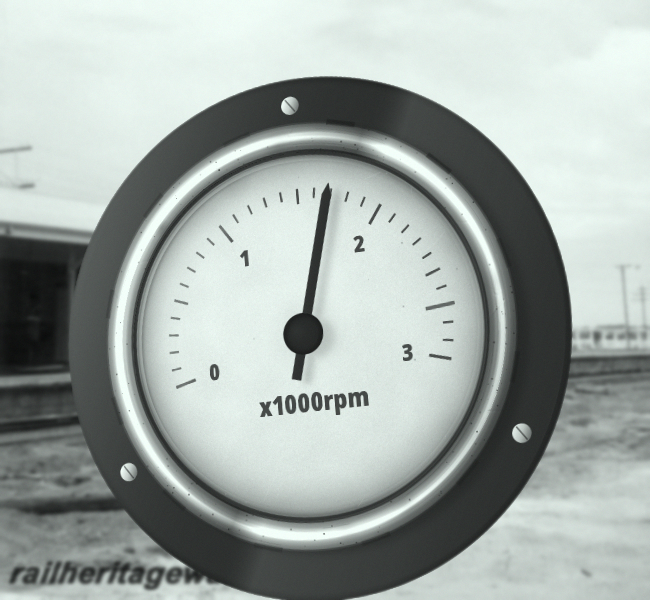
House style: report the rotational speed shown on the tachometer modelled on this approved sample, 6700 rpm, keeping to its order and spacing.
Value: 1700 rpm
